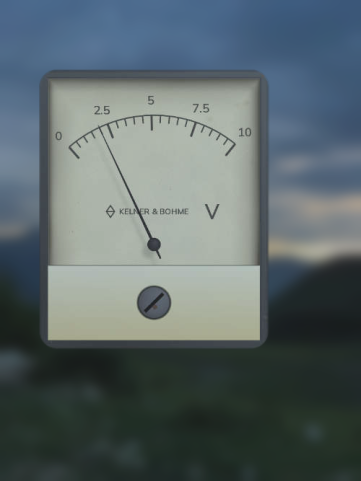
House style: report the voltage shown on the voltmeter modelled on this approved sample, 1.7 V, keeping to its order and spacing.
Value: 2 V
